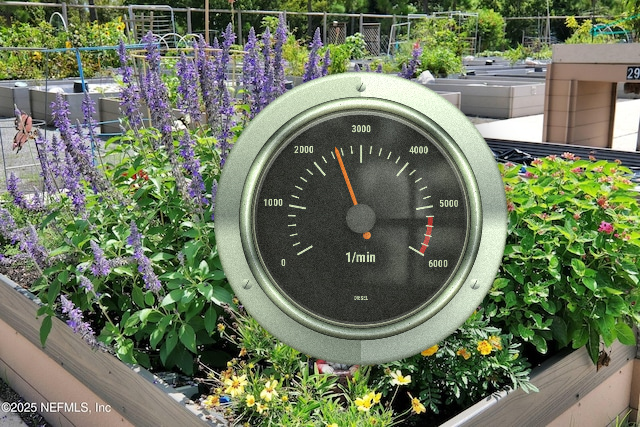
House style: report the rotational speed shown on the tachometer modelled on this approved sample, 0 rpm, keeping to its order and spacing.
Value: 2500 rpm
